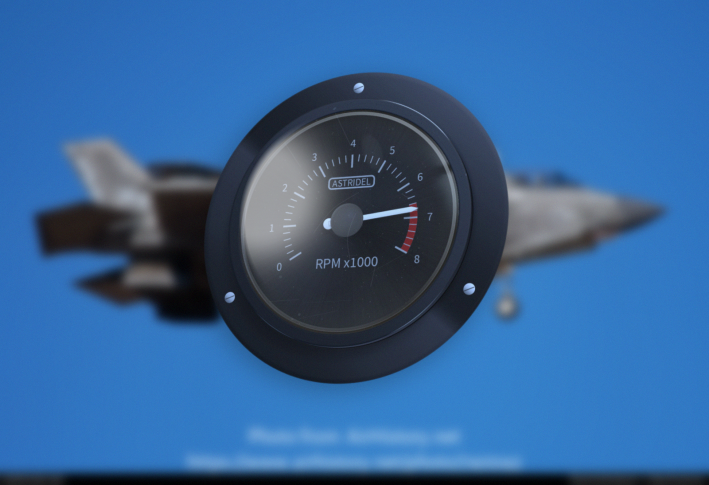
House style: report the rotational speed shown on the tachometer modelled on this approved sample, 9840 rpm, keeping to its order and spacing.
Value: 6800 rpm
